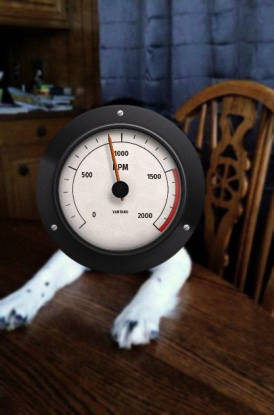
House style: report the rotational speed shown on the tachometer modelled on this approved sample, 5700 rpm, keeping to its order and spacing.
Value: 900 rpm
